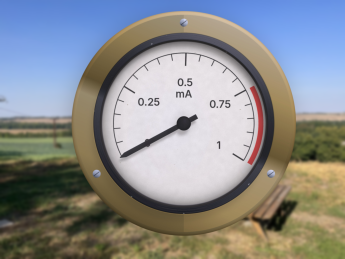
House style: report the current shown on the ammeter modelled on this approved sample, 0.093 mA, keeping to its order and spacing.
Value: 0 mA
